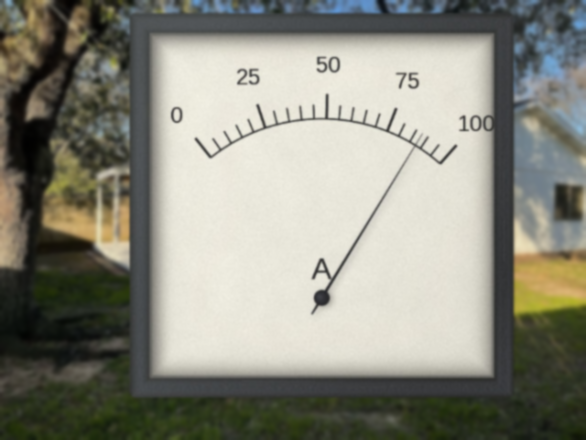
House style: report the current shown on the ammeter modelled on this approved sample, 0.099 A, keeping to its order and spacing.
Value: 87.5 A
